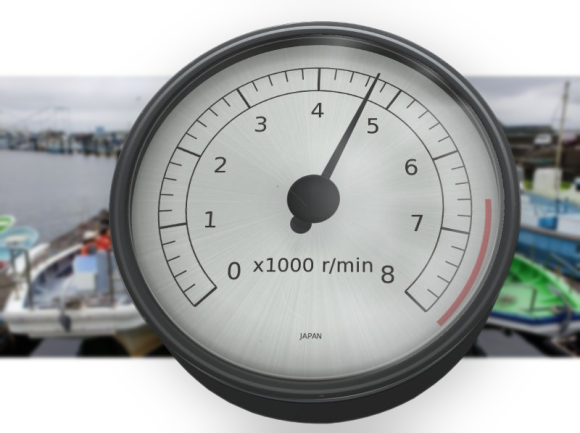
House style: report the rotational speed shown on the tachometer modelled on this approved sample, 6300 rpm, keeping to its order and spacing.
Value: 4700 rpm
